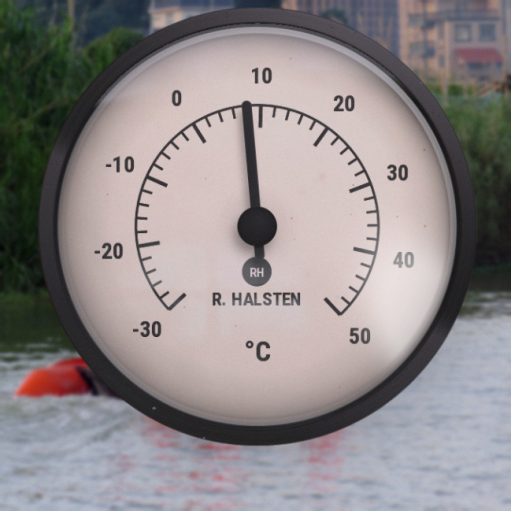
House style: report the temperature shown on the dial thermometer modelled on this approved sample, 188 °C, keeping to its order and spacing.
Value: 8 °C
